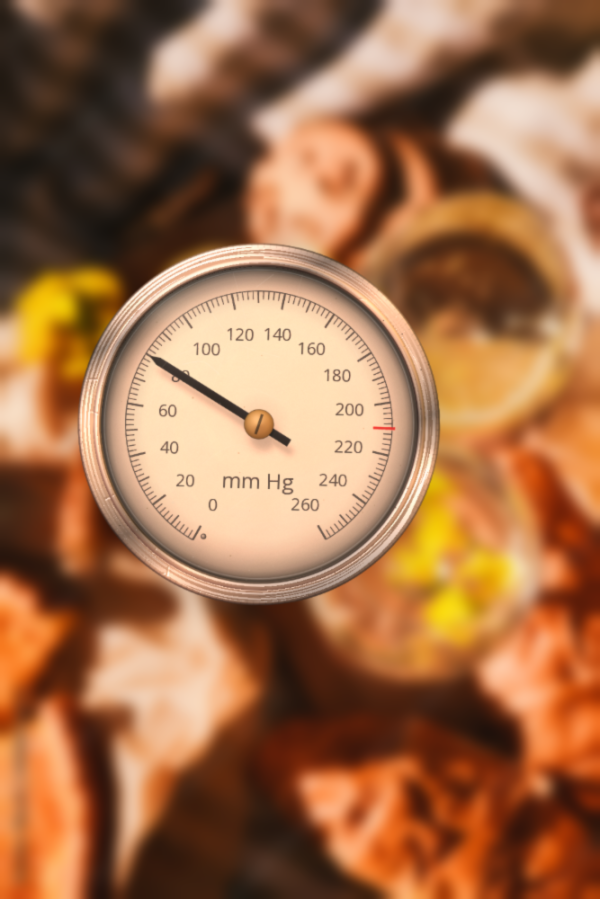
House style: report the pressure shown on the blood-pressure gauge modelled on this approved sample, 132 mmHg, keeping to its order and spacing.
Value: 80 mmHg
